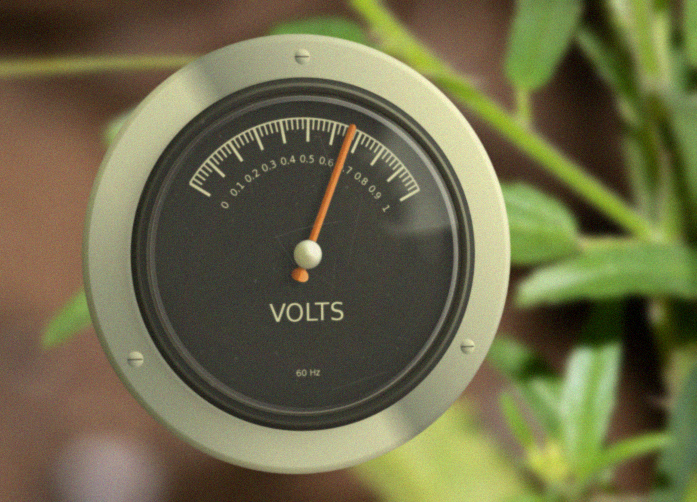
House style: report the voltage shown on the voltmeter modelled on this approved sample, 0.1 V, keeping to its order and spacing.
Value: 0.66 V
